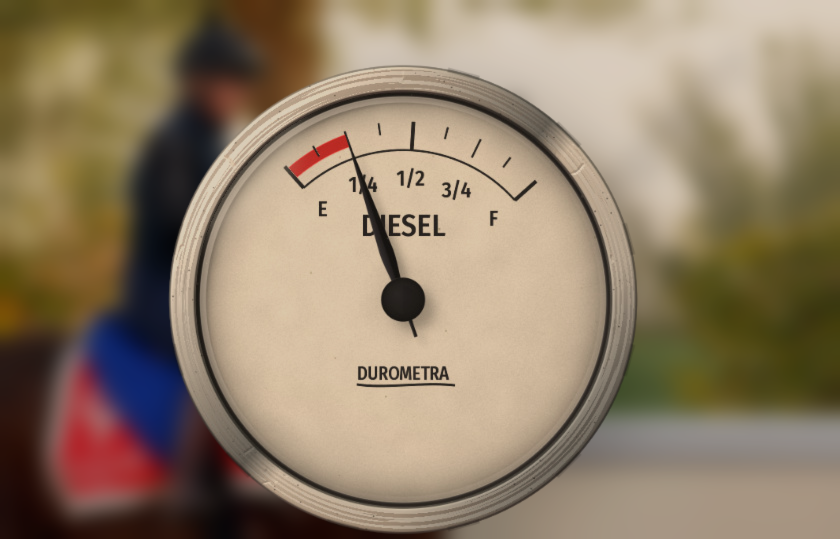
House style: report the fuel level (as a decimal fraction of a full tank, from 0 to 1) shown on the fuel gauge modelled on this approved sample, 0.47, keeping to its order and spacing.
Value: 0.25
